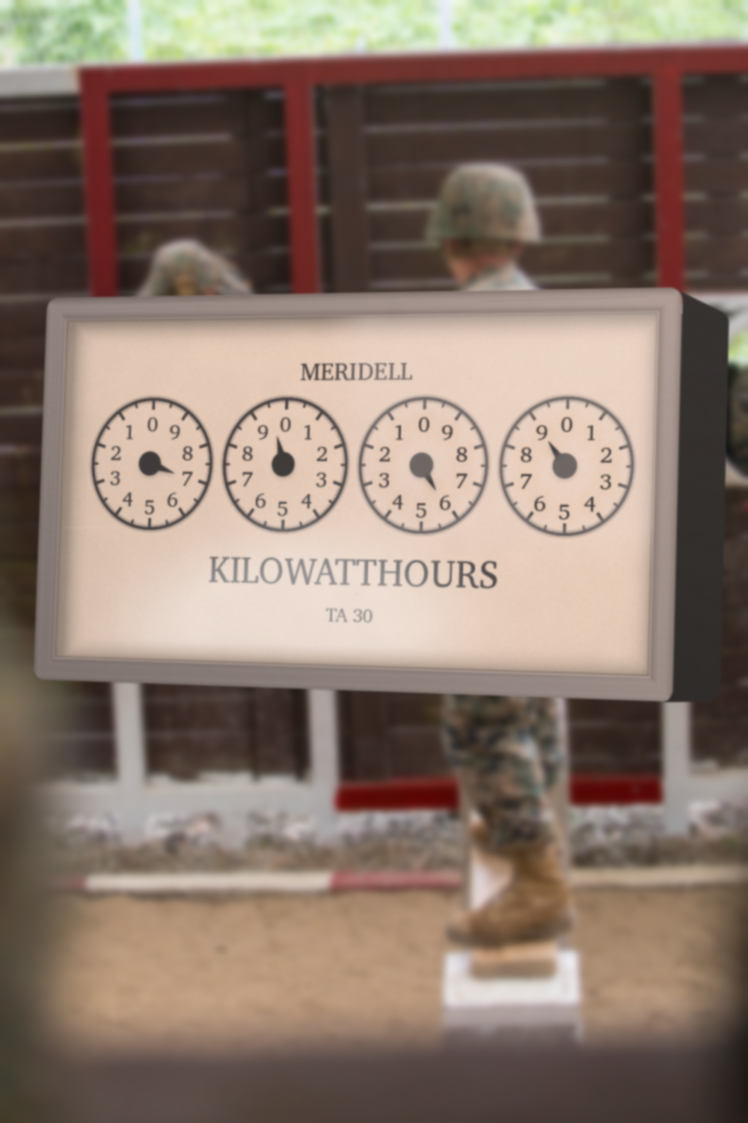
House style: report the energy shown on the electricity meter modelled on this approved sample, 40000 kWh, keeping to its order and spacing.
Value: 6959 kWh
